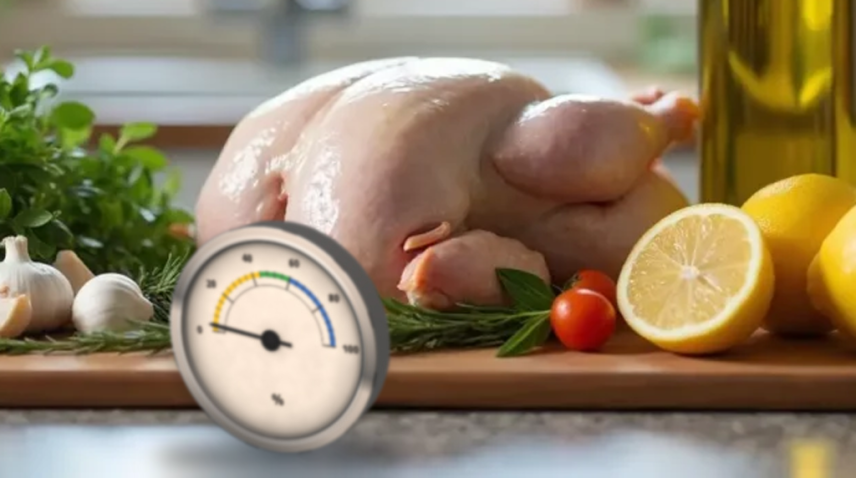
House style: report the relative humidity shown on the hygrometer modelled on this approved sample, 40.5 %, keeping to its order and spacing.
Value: 4 %
